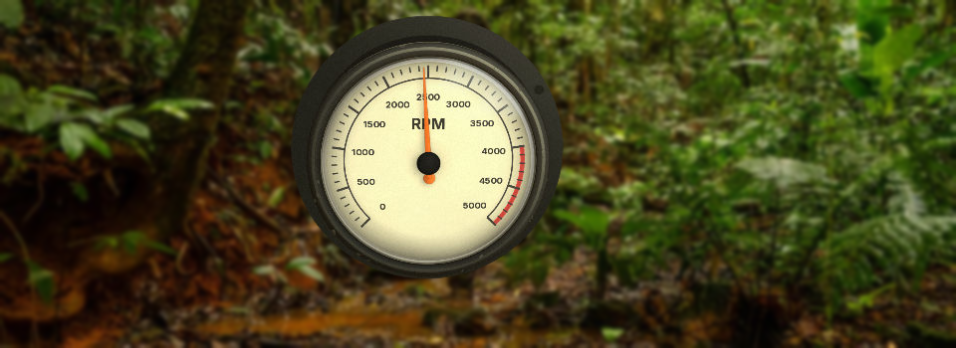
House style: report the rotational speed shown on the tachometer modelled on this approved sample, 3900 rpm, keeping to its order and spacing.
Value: 2450 rpm
